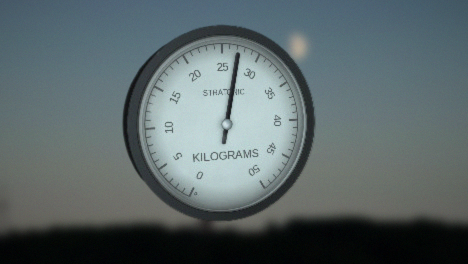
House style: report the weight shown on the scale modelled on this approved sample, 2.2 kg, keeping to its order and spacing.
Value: 27 kg
